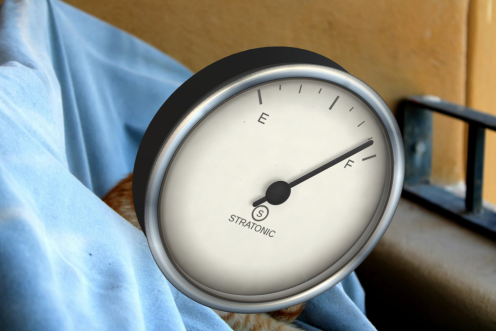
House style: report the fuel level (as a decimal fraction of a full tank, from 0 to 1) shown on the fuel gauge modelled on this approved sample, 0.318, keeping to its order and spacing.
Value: 0.875
